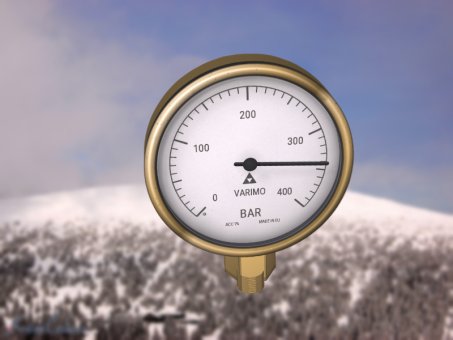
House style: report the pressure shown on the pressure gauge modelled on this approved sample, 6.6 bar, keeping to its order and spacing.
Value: 340 bar
